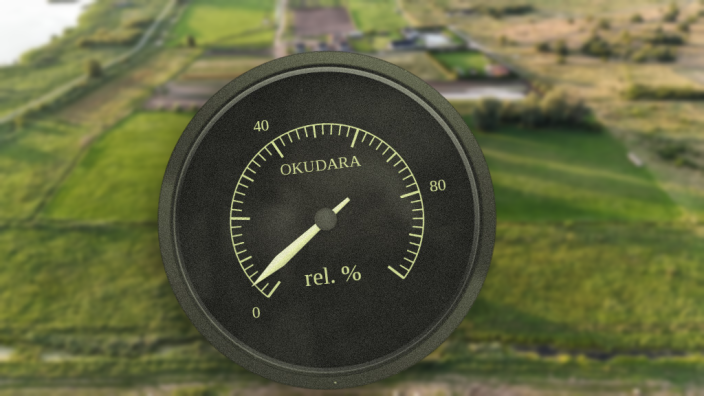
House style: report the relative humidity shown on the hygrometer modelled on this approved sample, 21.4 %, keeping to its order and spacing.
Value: 4 %
